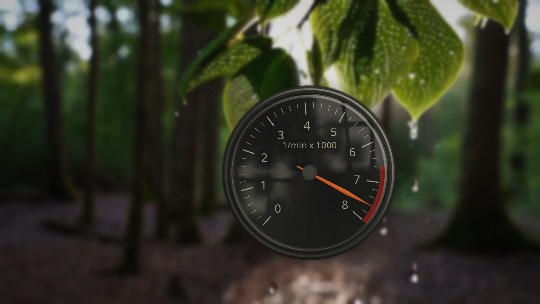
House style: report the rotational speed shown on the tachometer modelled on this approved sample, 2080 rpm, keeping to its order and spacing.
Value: 7600 rpm
